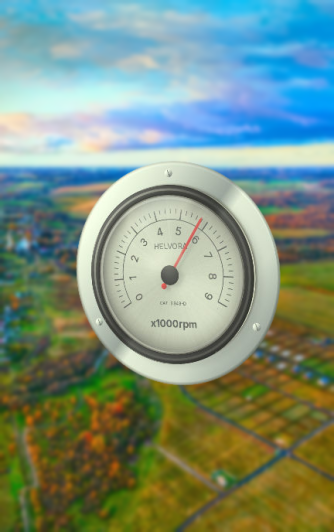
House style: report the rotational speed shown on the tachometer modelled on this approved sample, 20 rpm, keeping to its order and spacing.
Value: 5800 rpm
